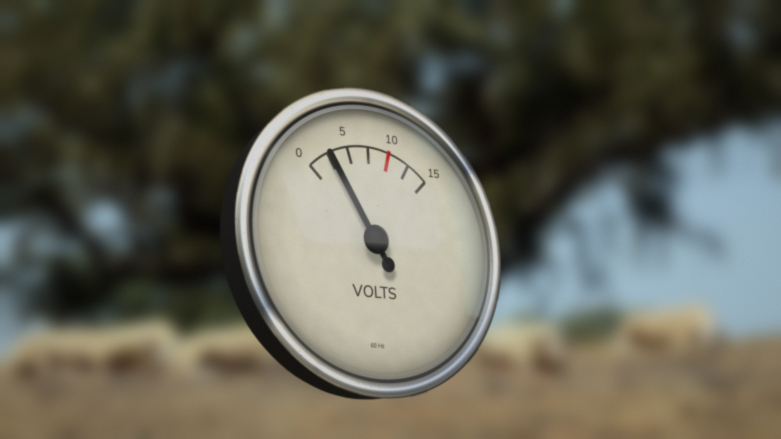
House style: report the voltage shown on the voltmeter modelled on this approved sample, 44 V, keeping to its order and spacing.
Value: 2.5 V
